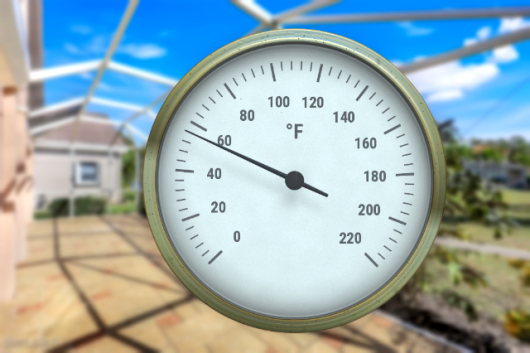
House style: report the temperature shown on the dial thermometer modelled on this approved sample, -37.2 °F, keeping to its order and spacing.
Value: 56 °F
